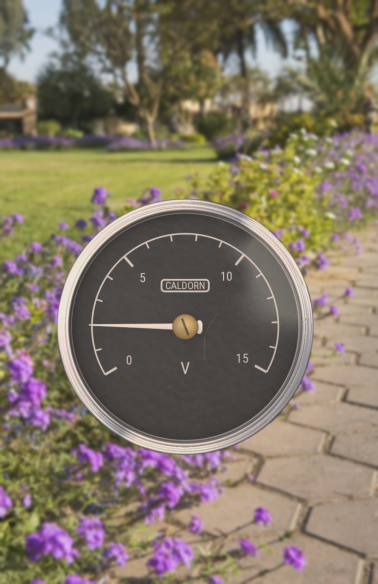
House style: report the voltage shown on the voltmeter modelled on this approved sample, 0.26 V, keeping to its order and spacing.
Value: 2 V
